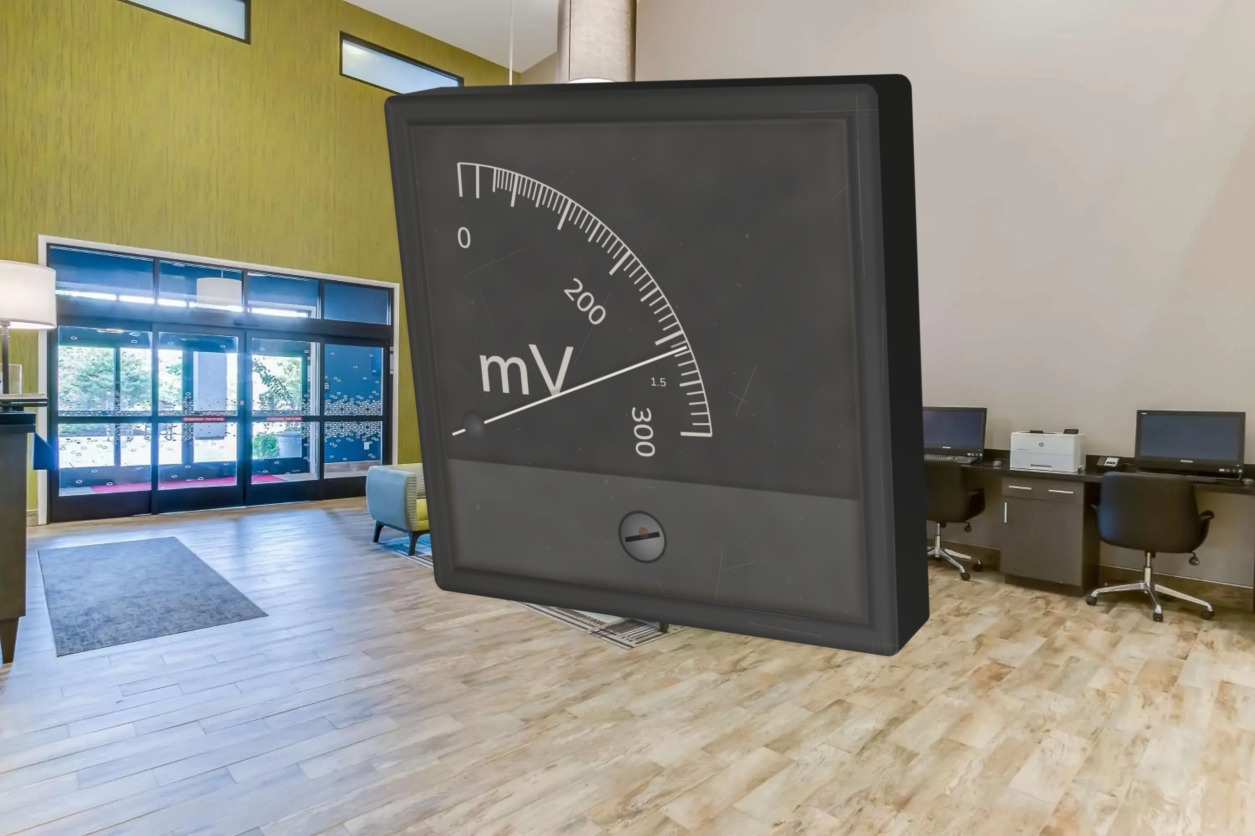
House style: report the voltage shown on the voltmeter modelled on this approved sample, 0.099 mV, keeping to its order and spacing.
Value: 257.5 mV
